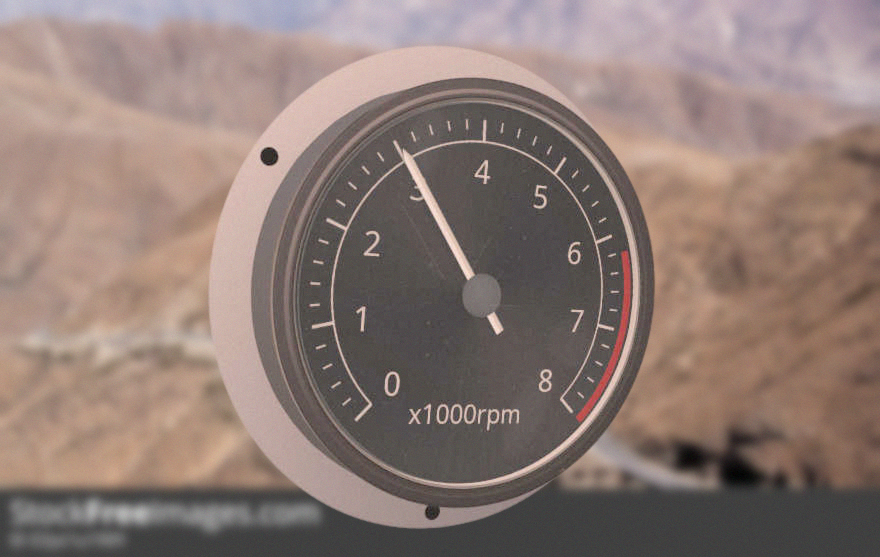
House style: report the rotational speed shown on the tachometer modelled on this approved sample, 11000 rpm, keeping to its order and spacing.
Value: 3000 rpm
